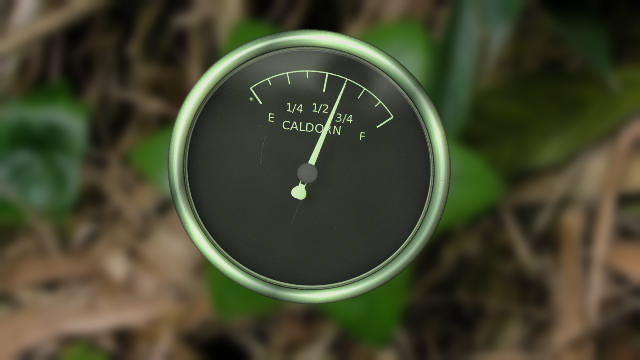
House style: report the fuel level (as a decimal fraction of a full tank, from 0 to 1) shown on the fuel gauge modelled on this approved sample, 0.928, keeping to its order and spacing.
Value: 0.625
